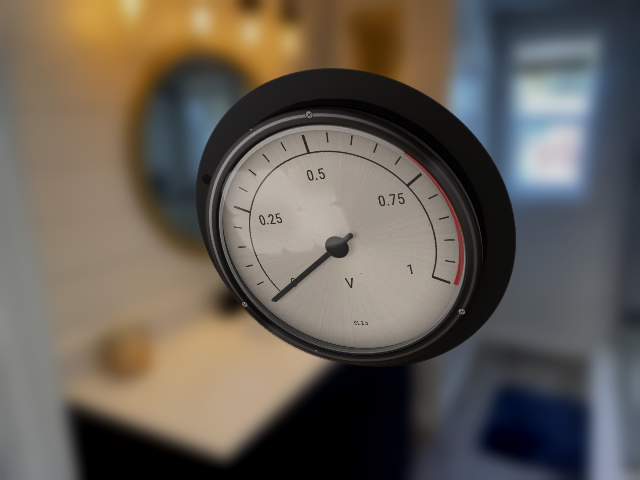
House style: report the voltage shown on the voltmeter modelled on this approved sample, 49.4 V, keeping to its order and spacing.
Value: 0 V
